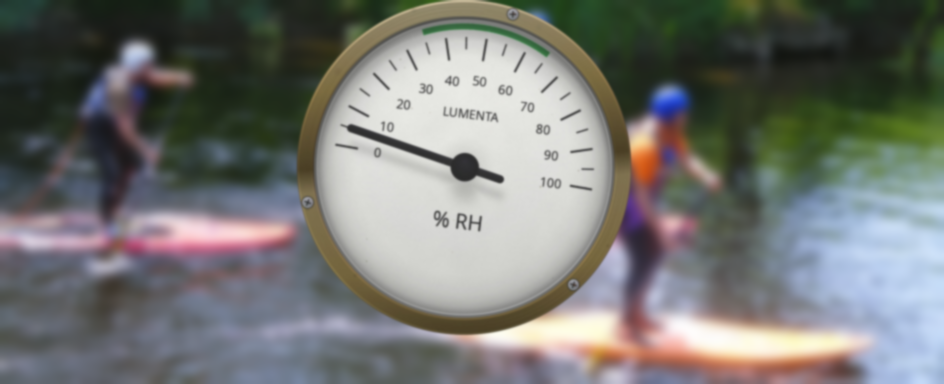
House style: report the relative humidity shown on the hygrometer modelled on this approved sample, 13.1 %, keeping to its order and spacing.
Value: 5 %
